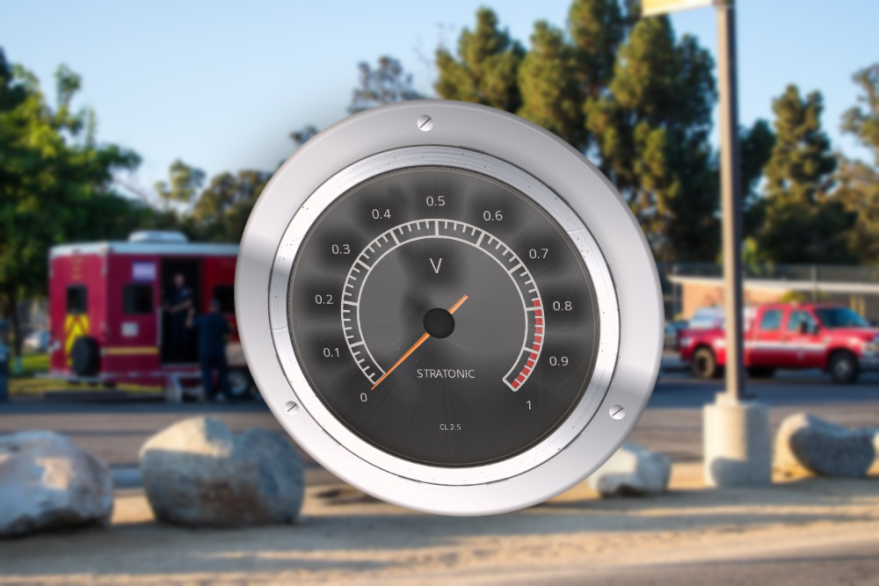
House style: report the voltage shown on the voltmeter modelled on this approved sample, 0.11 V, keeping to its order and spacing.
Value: 0 V
